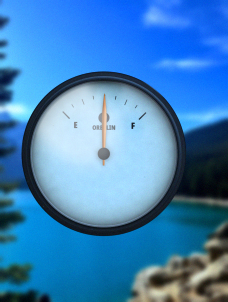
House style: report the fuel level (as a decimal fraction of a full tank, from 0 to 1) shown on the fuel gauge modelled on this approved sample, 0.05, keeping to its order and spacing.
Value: 0.5
